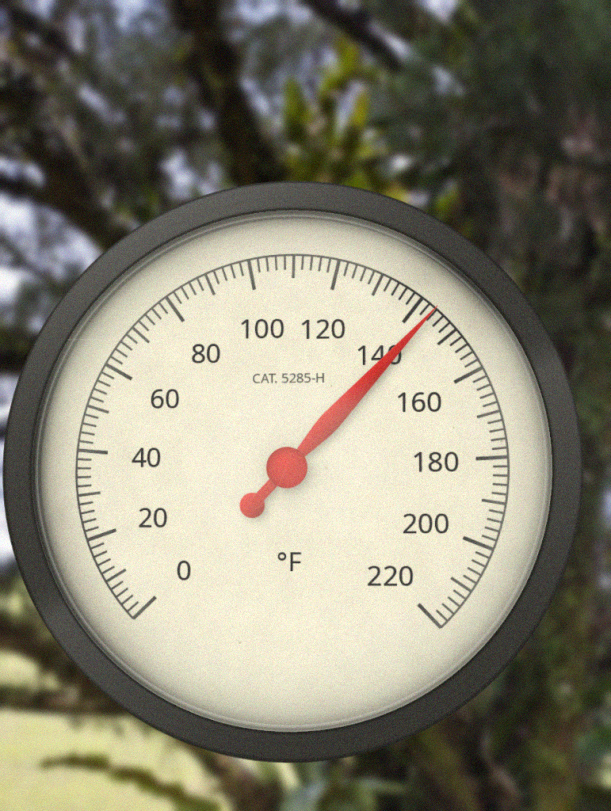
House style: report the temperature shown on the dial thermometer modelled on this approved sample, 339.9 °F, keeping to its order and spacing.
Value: 144 °F
